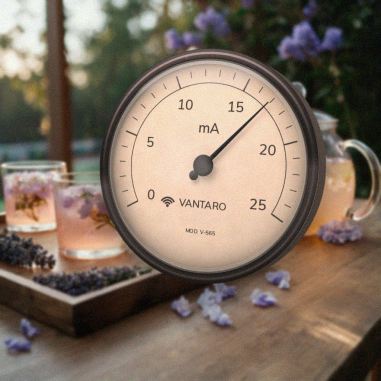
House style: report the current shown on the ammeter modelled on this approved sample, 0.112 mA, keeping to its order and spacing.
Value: 17 mA
